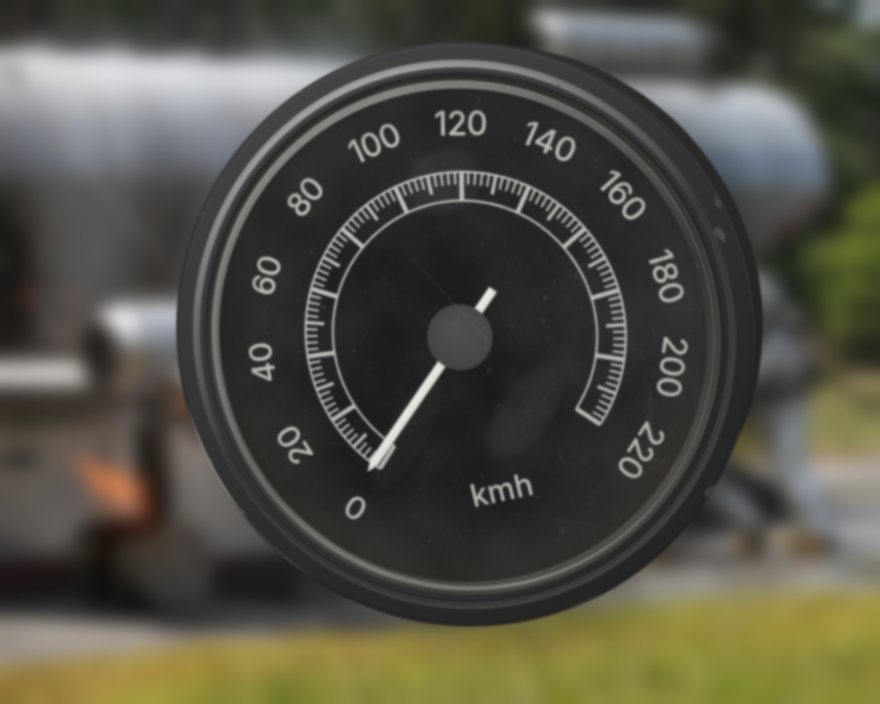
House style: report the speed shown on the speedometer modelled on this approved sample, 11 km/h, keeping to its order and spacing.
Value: 2 km/h
